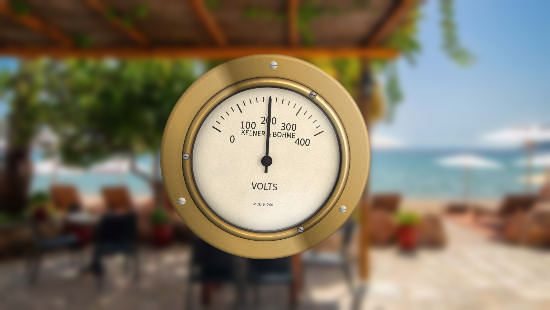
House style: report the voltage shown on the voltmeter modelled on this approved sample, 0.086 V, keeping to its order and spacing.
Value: 200 V
